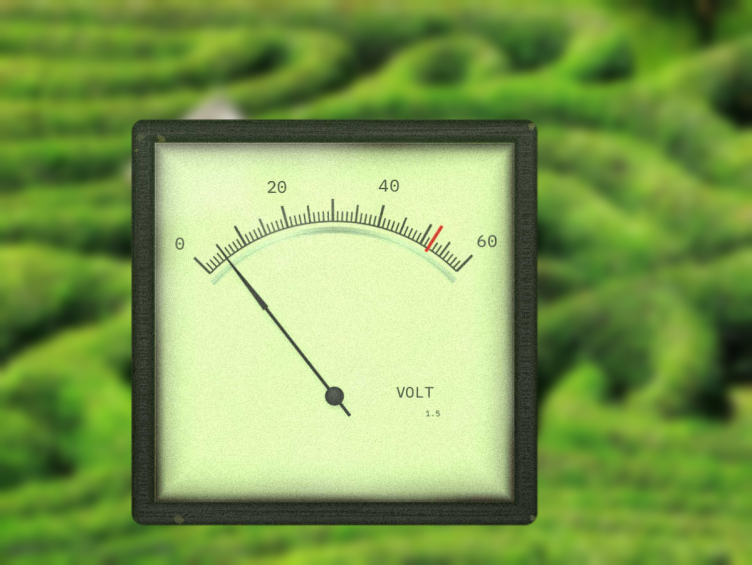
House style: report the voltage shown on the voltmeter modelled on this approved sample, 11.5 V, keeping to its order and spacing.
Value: 5 V
